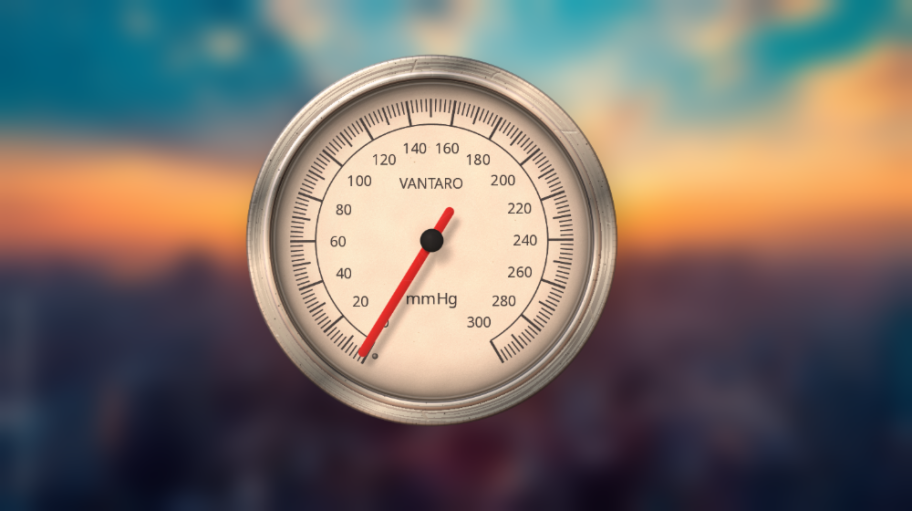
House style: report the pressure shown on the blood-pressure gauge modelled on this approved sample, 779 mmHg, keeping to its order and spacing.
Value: 2 mmHg
